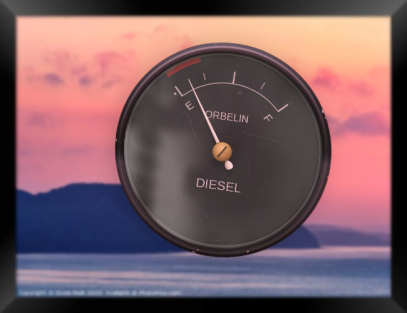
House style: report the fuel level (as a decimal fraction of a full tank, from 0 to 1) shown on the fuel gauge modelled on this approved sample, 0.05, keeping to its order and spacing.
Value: 0.125
